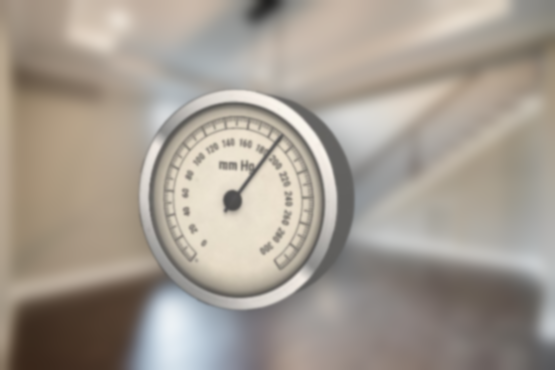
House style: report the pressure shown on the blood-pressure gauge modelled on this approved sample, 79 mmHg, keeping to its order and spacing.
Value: 190 mmHg
